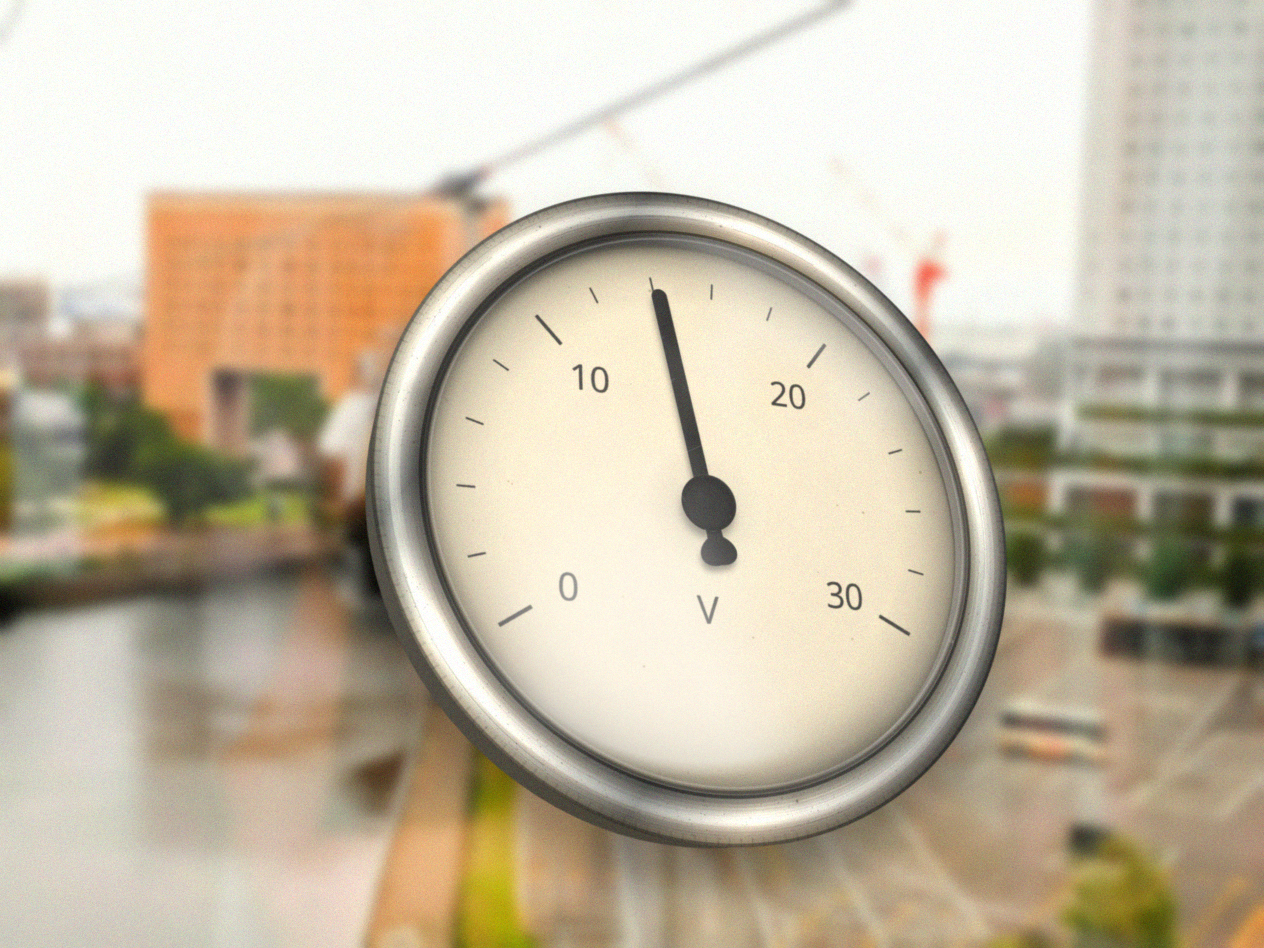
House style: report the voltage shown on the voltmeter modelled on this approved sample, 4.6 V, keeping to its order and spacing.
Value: 14 V
